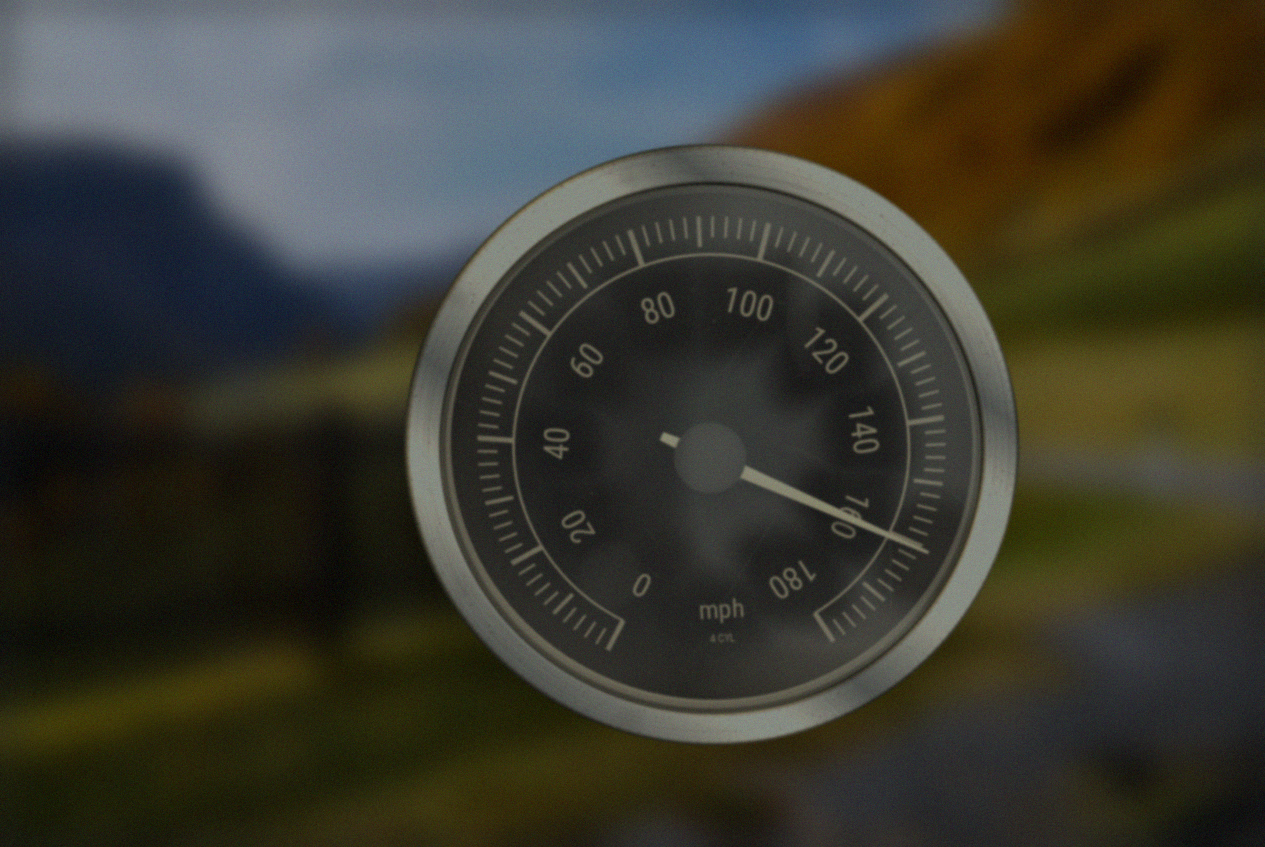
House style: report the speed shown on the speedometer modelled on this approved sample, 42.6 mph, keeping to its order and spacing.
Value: 160 mph
